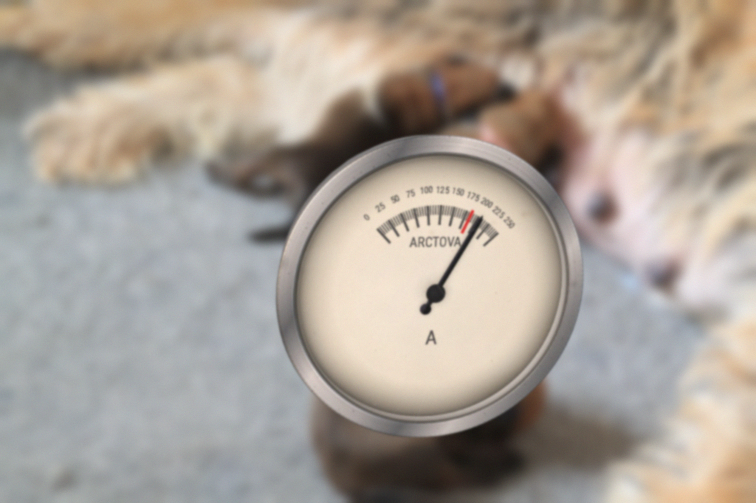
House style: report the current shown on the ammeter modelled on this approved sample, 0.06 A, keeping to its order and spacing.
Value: 200 A
